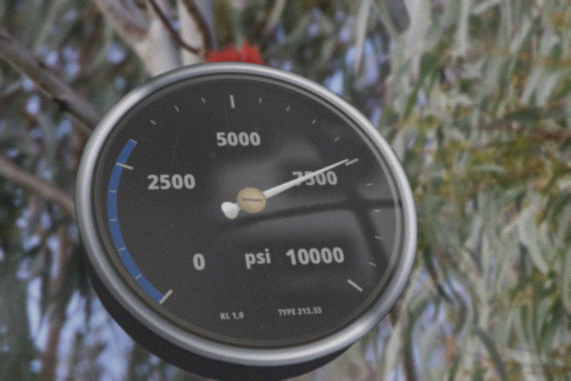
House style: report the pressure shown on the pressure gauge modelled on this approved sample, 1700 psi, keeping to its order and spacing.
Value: 7500 psi
